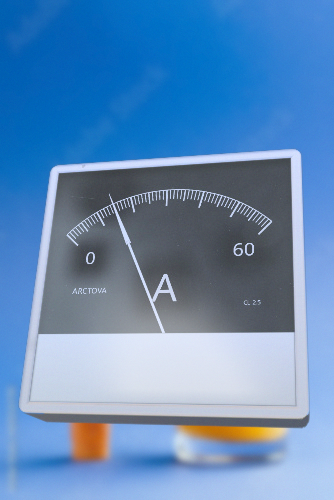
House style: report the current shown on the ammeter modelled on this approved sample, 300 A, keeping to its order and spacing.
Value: 15 A
